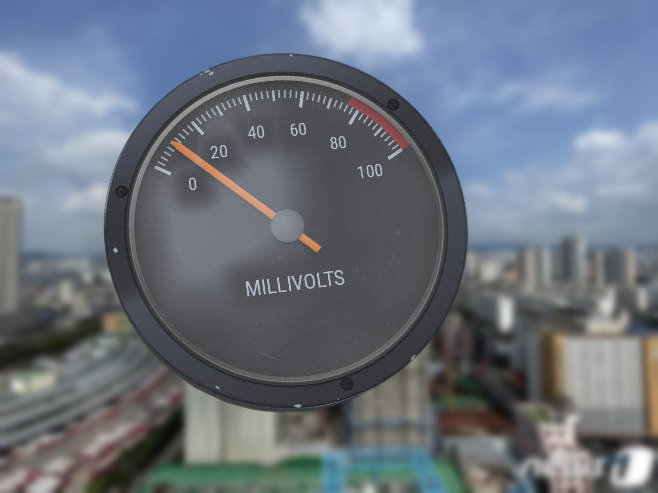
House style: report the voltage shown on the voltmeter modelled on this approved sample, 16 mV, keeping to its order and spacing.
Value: 10 mV
